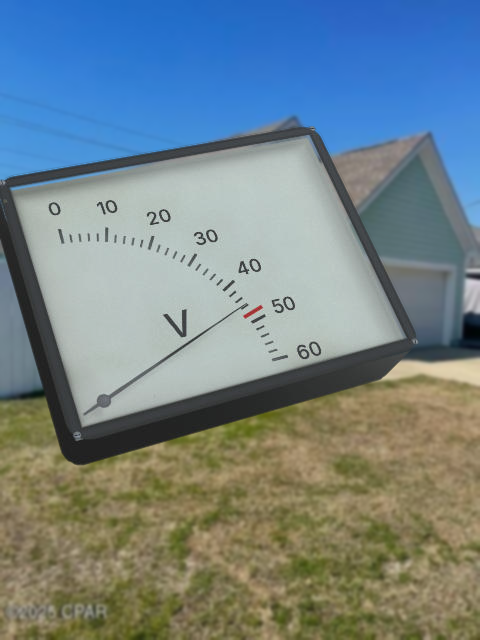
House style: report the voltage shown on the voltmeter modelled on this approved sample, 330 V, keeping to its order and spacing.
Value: 46 V
